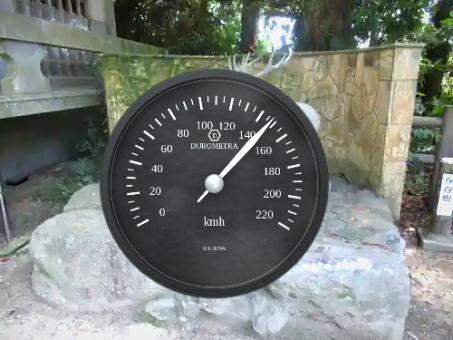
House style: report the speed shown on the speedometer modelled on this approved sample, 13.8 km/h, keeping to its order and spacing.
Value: 147.5 km/h
